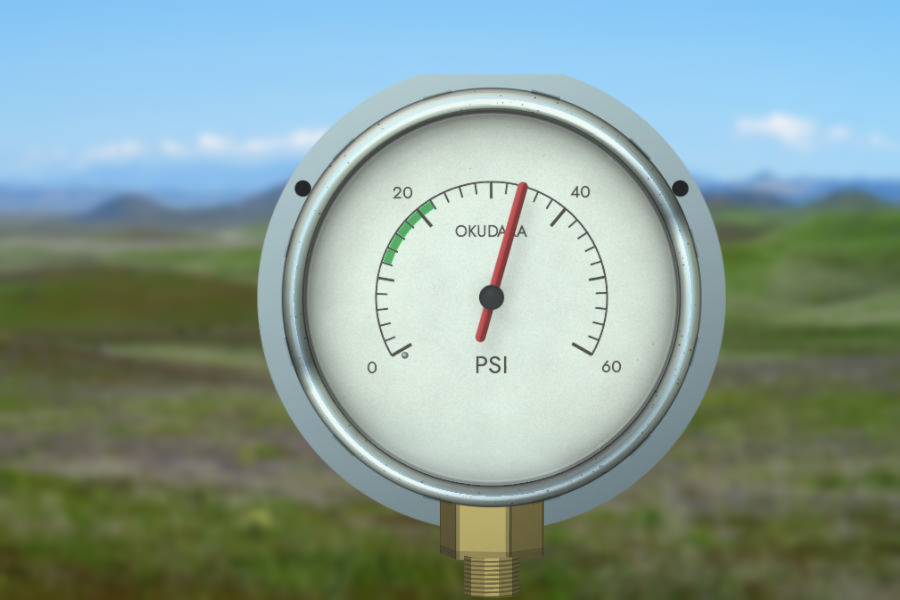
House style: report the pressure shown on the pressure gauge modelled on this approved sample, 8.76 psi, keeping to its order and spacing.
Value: 34 psi
